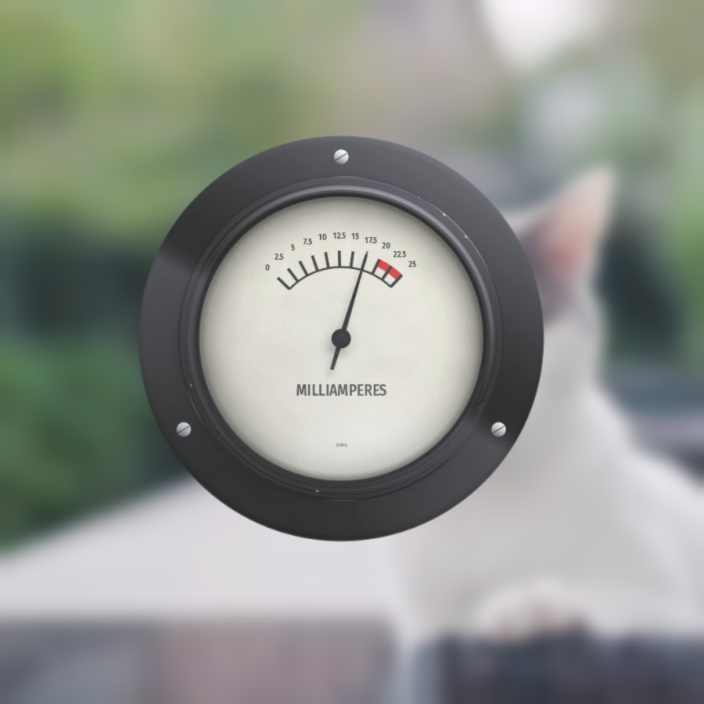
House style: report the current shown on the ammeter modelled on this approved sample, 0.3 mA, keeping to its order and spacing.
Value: 17.5 mA
